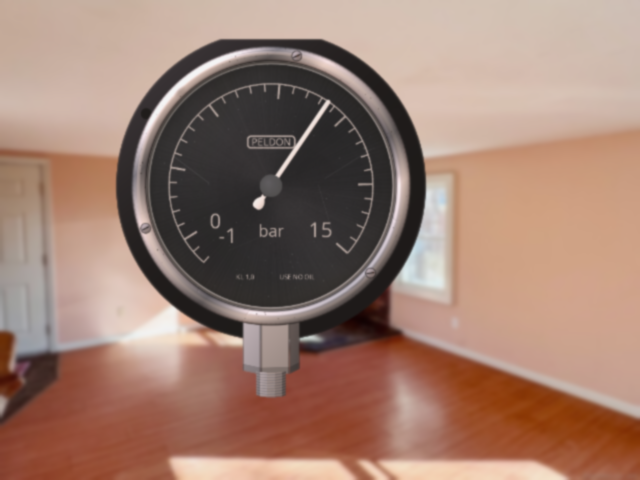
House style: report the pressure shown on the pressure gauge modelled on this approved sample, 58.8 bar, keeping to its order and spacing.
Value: 9.25 bar
